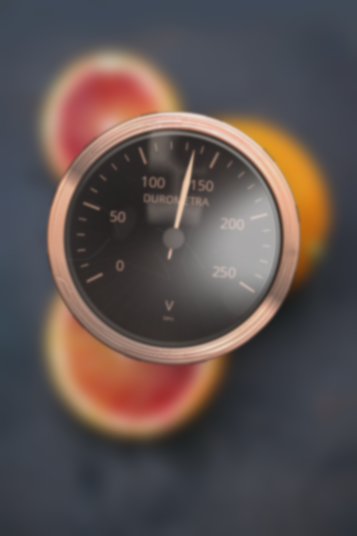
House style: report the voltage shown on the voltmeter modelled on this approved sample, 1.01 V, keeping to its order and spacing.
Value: 135 V
